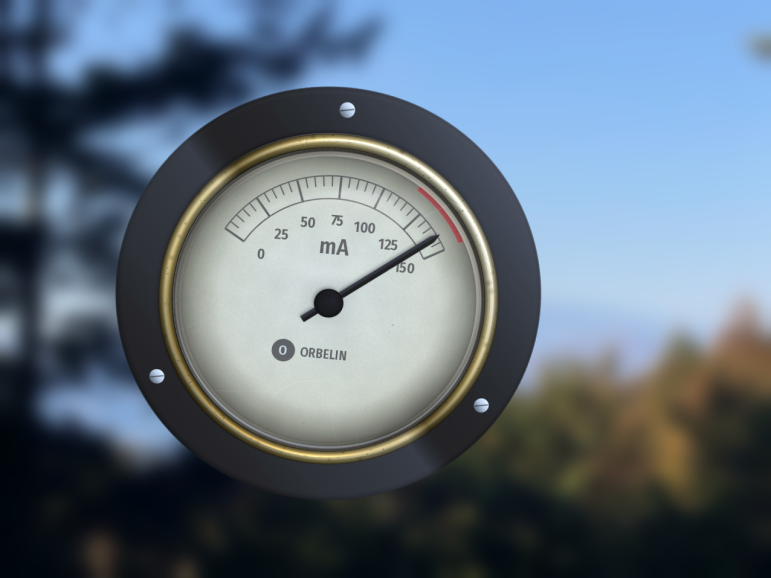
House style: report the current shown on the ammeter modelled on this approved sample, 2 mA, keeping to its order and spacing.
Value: 140 mA
